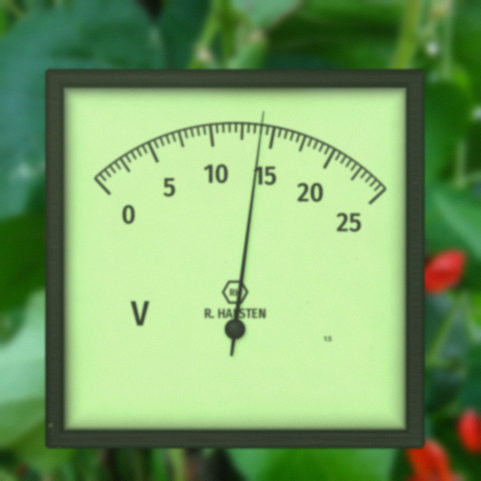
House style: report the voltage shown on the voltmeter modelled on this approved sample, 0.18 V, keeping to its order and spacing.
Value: 14 V
